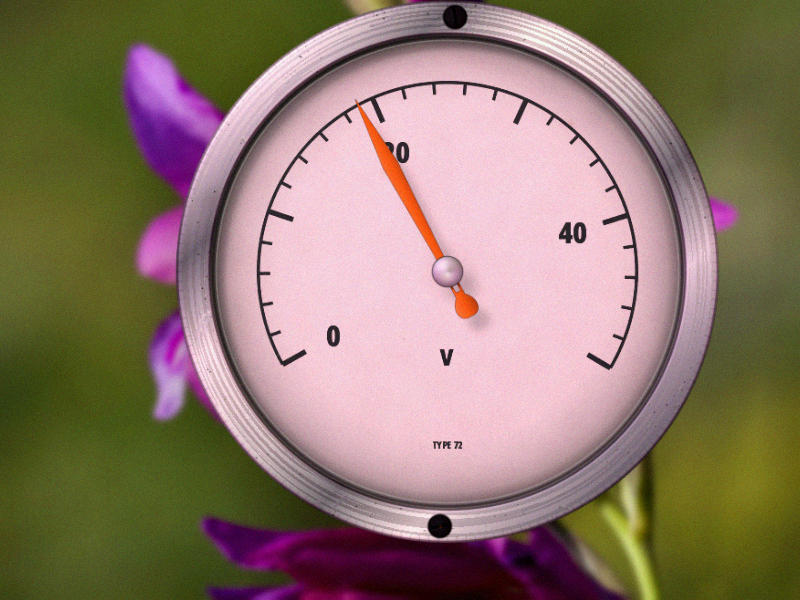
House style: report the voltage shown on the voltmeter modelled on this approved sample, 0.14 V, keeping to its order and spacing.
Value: 19 V
